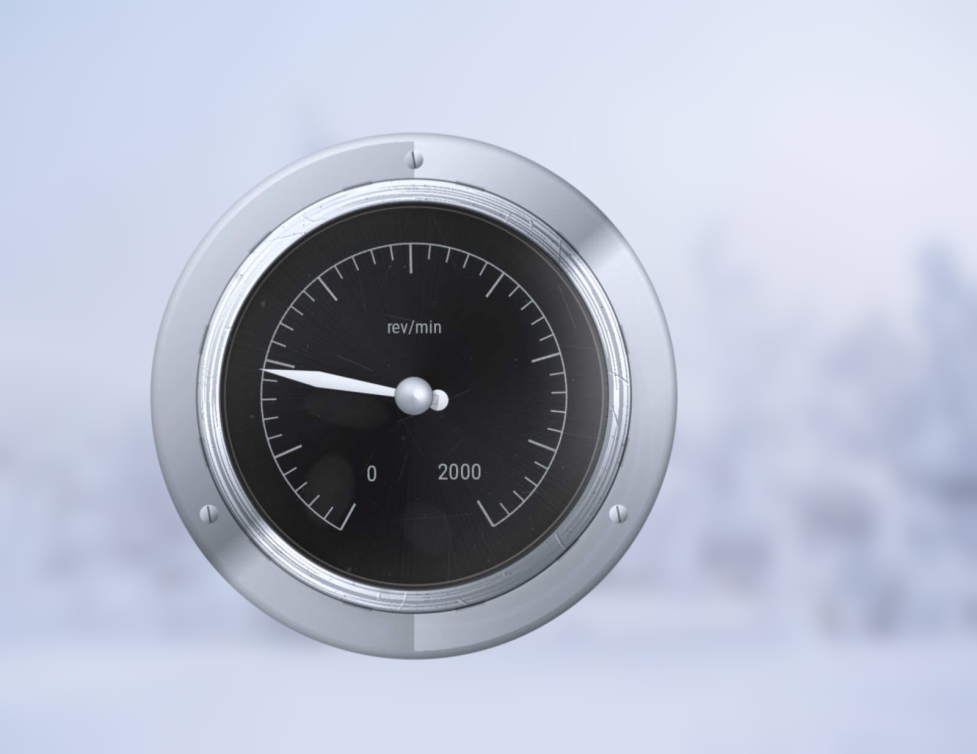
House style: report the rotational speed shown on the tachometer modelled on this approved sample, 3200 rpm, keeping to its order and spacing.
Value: 475 rpm
